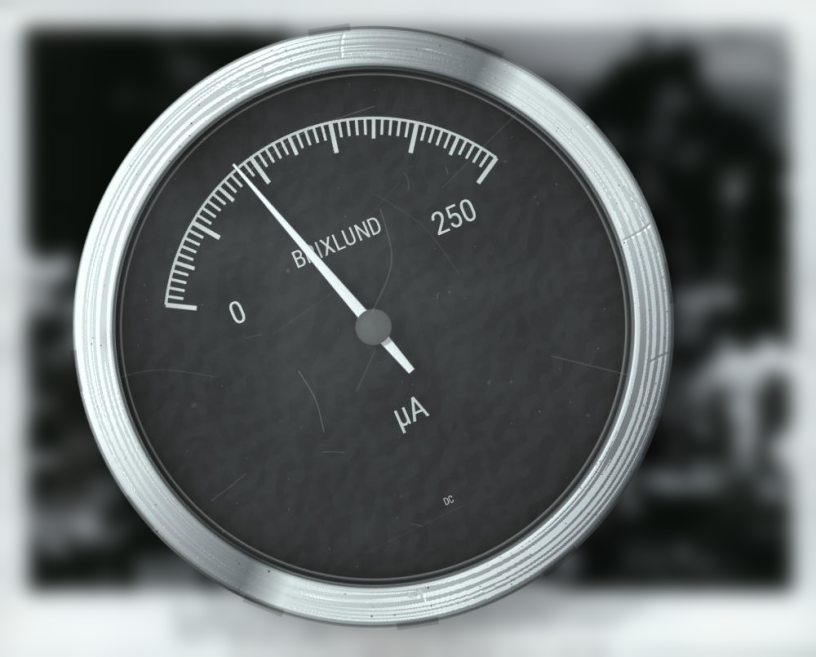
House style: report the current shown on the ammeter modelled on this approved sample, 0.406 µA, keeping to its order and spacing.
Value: 90 µA
